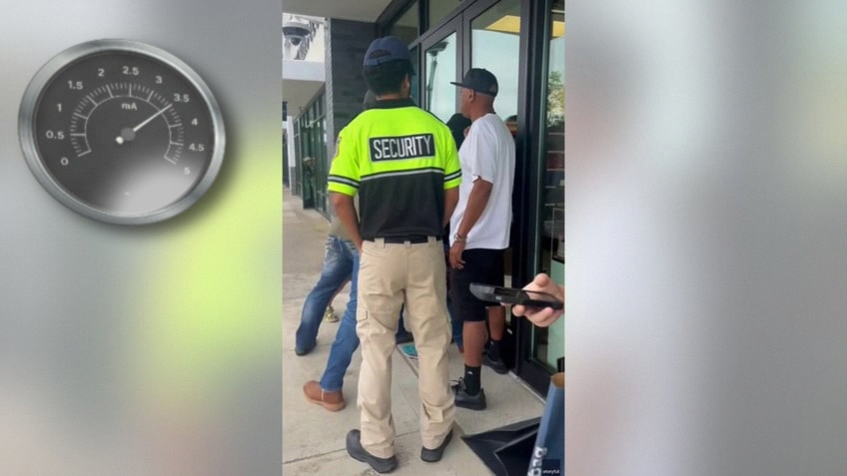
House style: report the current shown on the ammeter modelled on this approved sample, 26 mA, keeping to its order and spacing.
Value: 3.5 mA
